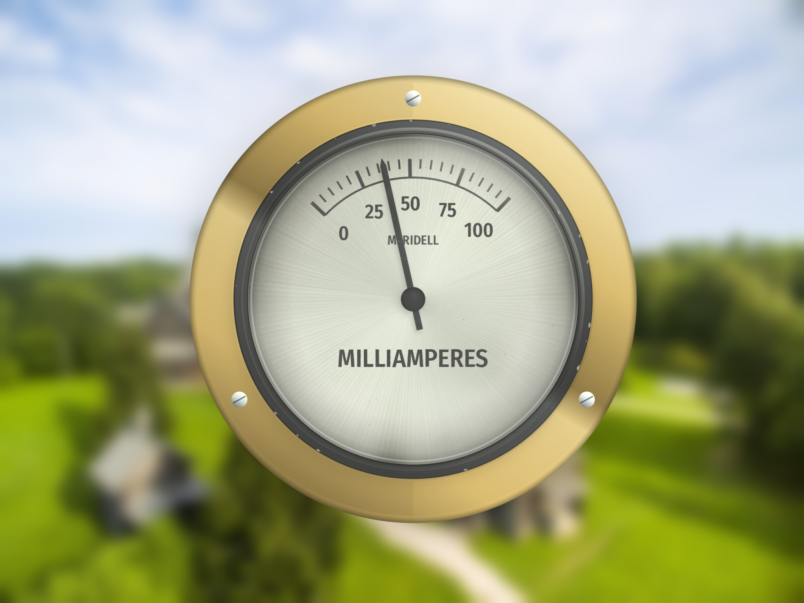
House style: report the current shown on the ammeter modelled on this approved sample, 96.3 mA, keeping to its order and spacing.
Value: 37.5 mA
